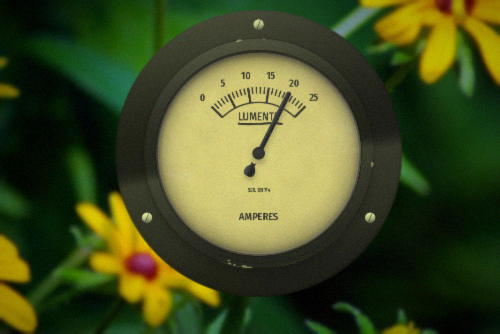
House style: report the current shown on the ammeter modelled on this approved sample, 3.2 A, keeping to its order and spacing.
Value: 20 A
